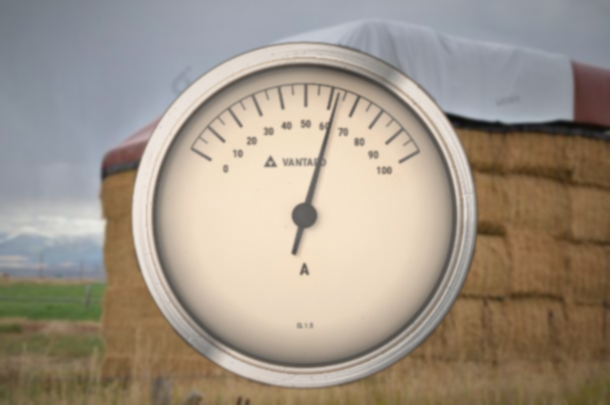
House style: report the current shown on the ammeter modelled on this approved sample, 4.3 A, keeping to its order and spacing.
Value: 62.5 A
